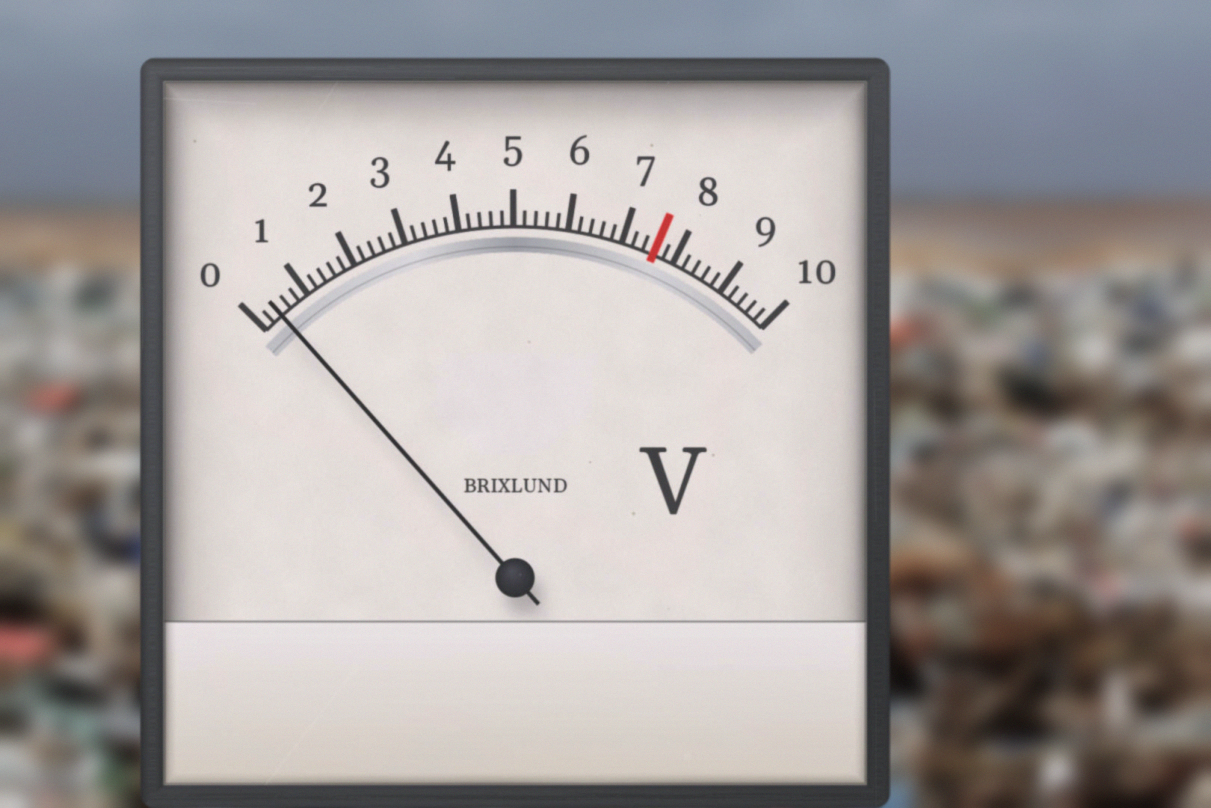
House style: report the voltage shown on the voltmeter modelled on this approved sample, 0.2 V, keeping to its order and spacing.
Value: 0.4 V
